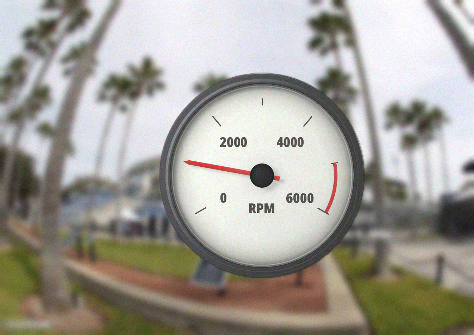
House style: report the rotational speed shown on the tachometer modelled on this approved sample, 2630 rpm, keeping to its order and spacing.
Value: 1000 rpm
